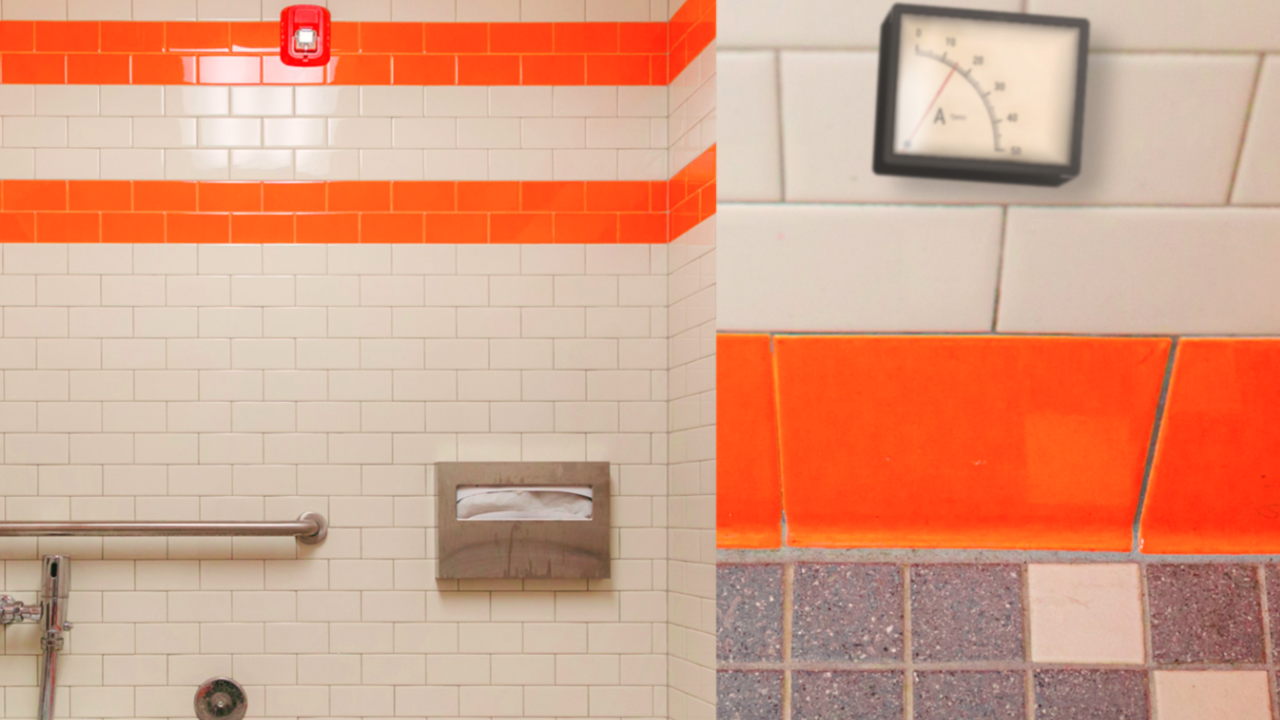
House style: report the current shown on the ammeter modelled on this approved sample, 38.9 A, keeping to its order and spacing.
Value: 15 A
